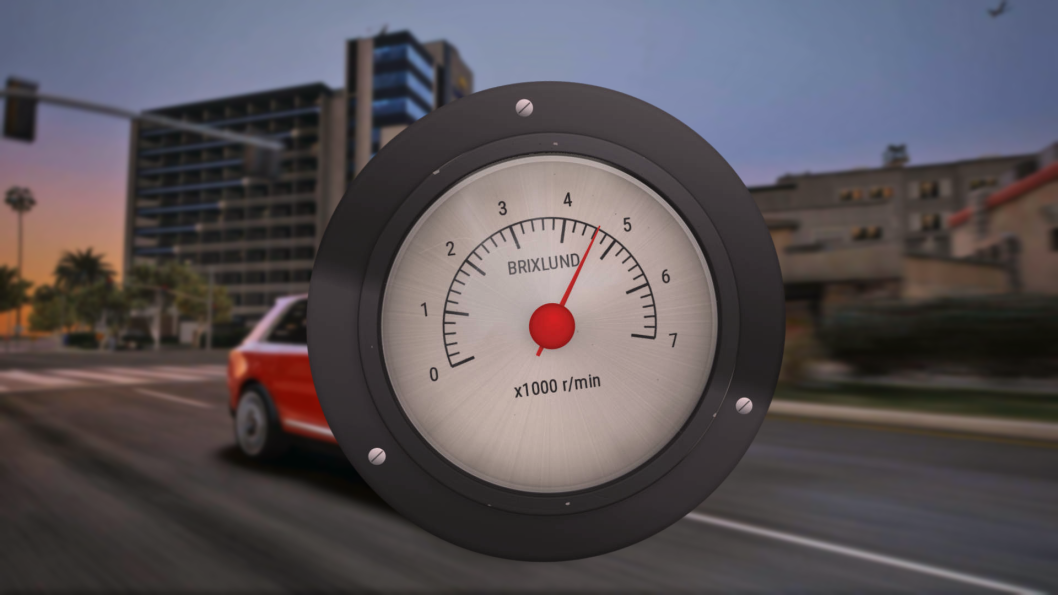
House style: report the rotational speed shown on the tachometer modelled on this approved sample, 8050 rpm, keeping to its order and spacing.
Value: 4600 rpm
